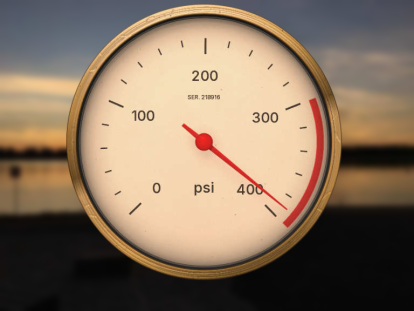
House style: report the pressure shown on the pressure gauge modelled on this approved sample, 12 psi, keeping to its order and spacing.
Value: 390 psi
